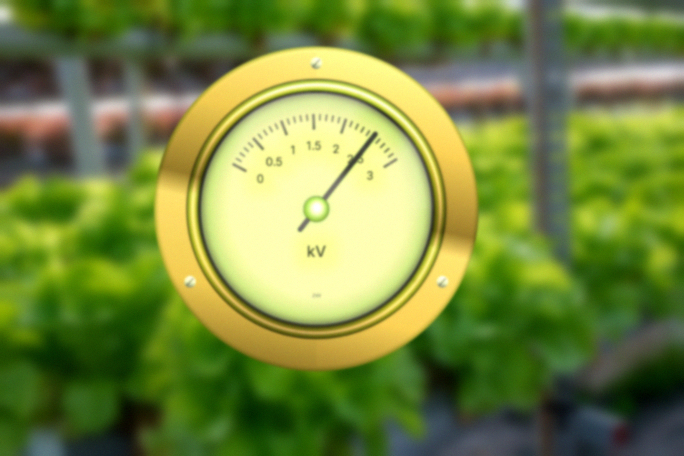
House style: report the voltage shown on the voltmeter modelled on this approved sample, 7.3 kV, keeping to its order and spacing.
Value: 2.5 kV
